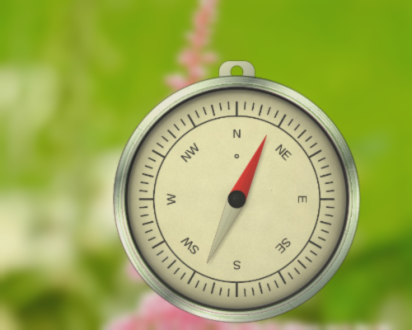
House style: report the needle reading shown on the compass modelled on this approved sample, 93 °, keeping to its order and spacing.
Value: 25 °
